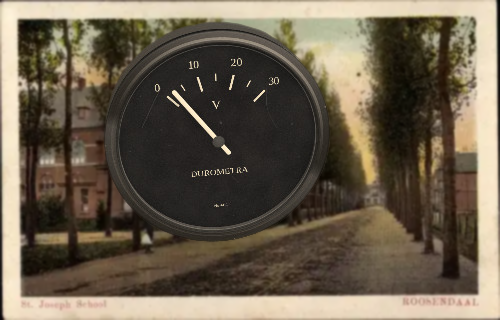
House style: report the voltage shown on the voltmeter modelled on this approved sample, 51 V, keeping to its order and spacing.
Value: 2.5 V
